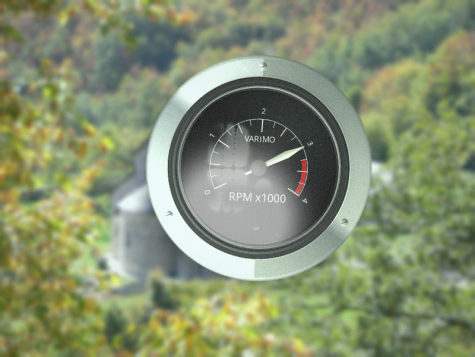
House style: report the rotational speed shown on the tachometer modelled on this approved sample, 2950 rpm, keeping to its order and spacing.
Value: 3000 rpm
